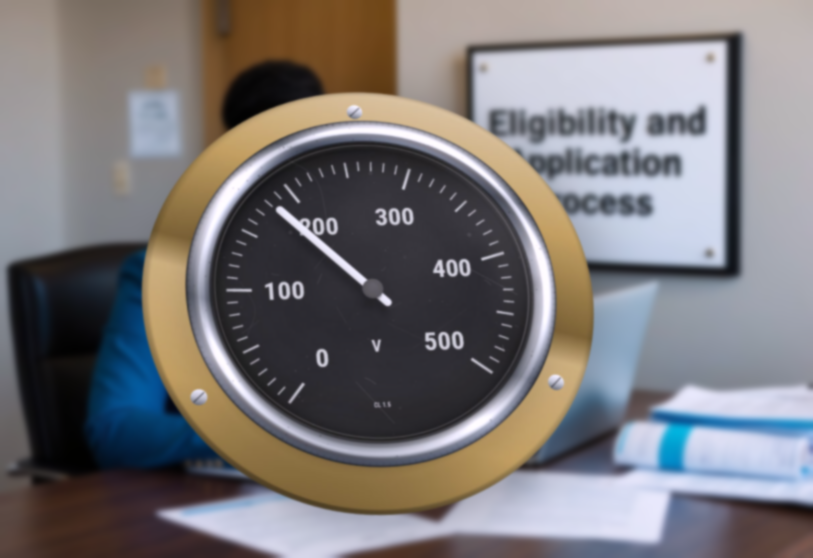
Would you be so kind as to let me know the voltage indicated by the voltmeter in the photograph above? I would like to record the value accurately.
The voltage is 180 V
